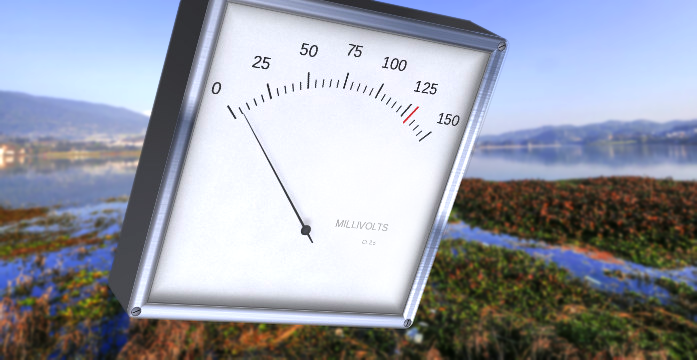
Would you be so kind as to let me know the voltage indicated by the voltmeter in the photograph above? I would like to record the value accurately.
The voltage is 5 mV
